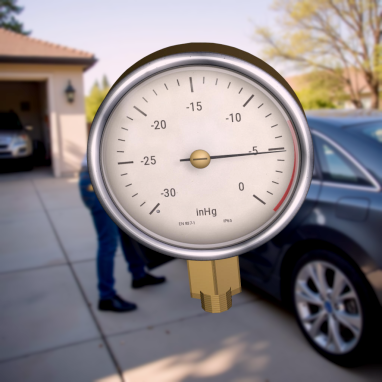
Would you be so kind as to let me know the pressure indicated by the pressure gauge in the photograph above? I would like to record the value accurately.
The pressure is -5 inHg
